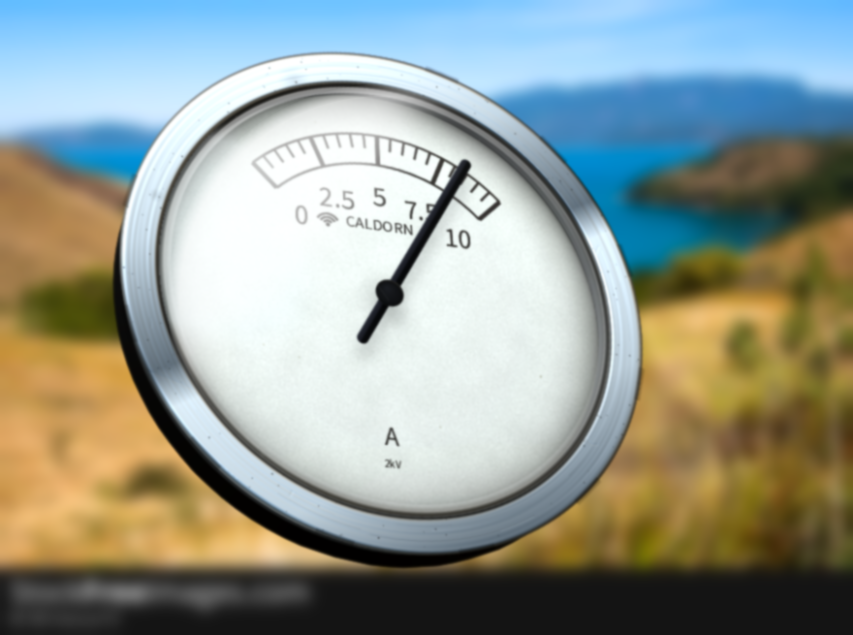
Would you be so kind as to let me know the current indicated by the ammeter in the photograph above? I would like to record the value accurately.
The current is 8.25 A
